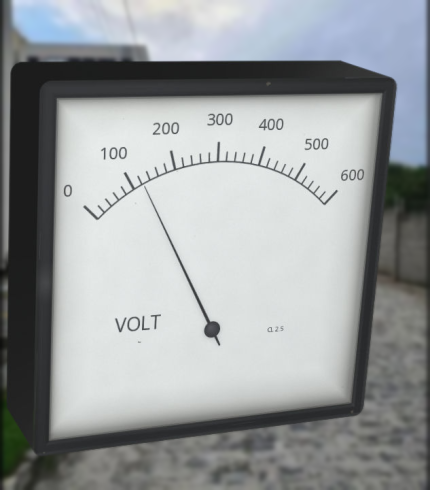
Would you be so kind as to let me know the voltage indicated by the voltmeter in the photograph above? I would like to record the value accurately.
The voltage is 120 V
